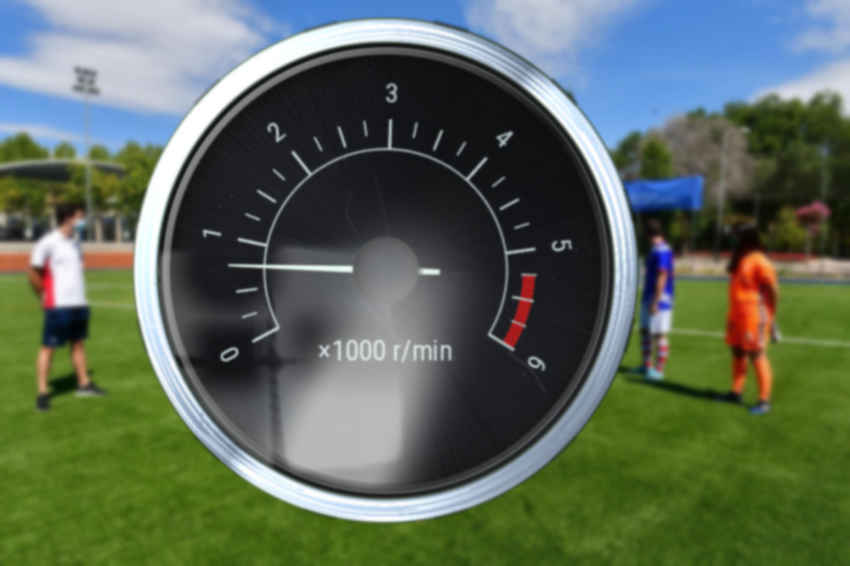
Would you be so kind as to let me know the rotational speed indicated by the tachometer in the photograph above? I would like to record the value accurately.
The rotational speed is 750 rpm
